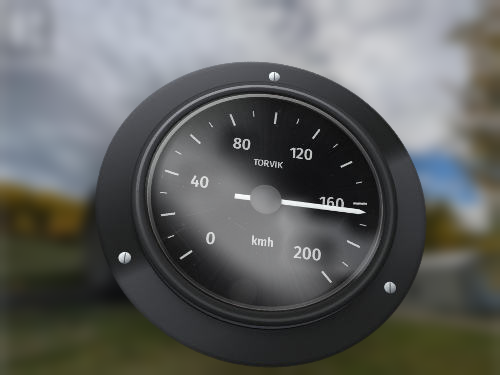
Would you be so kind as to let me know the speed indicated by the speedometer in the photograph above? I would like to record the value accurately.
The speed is 165 km/h
